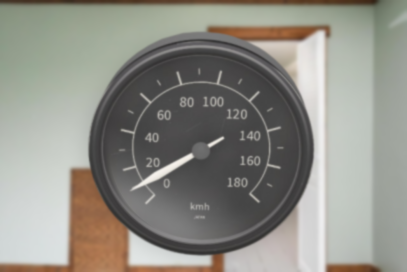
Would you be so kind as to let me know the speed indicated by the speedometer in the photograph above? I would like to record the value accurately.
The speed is 10 km/h
